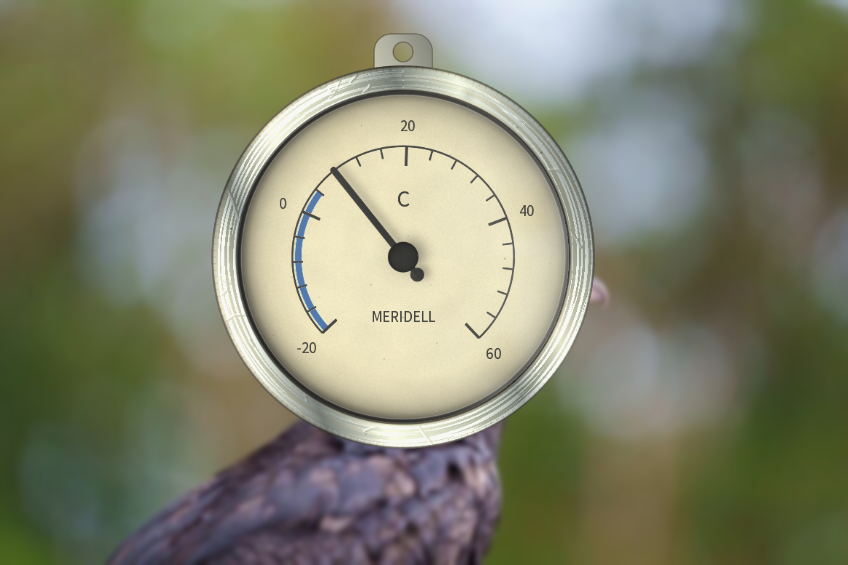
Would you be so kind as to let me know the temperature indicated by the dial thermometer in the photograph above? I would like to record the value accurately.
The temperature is 8 °C
